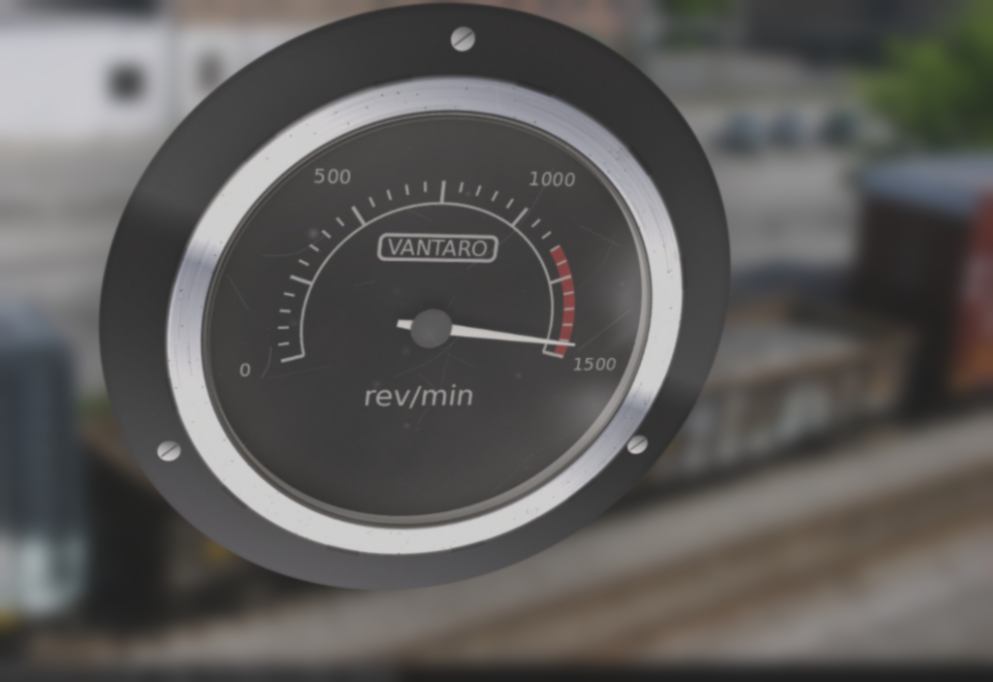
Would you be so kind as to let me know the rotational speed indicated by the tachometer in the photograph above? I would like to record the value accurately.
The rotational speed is 1450 rpm
